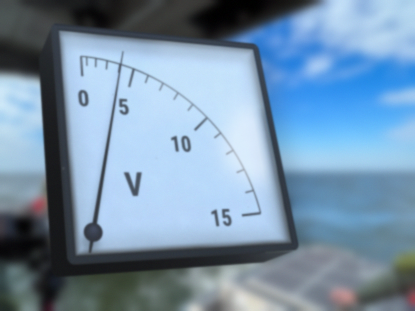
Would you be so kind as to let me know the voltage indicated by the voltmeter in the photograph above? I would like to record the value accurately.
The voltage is 4 V
